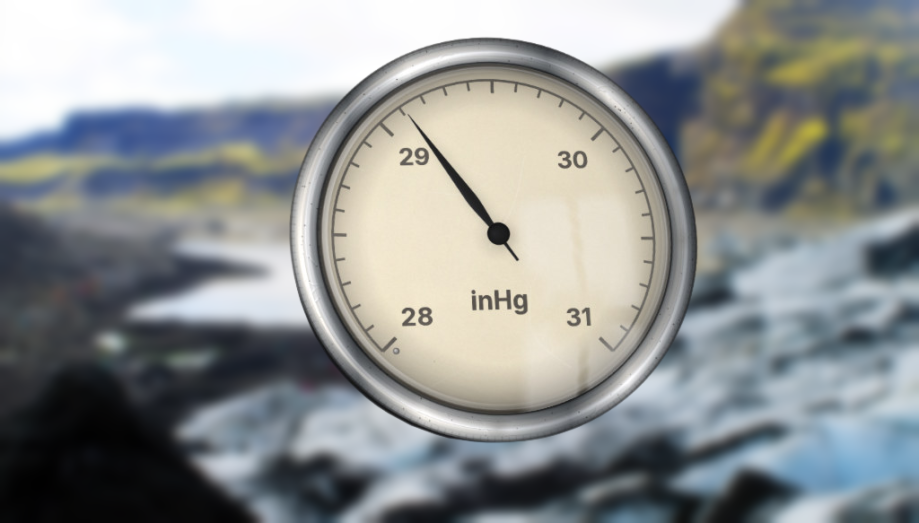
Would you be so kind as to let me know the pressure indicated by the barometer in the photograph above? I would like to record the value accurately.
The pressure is 29.1 inHg
